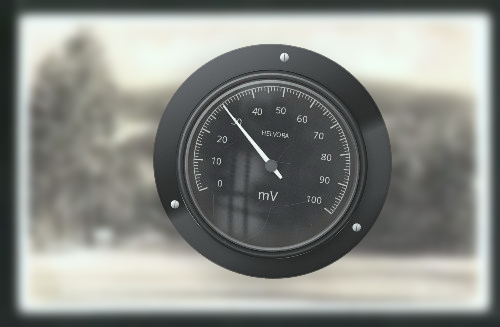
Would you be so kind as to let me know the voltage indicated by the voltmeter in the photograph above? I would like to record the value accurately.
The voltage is 30 mV
